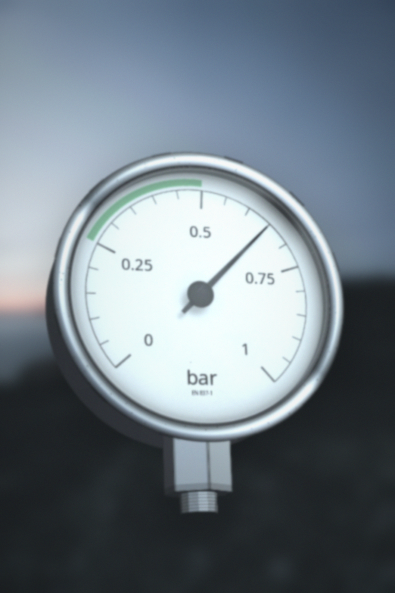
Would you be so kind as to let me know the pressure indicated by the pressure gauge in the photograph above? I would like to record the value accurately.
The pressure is 0.65 bar
